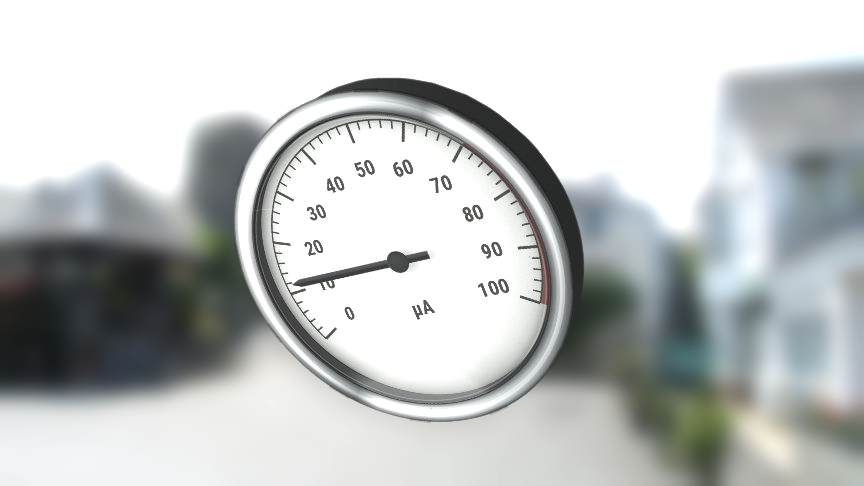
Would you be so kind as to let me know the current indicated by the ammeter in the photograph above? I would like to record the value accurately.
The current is 12 µA
